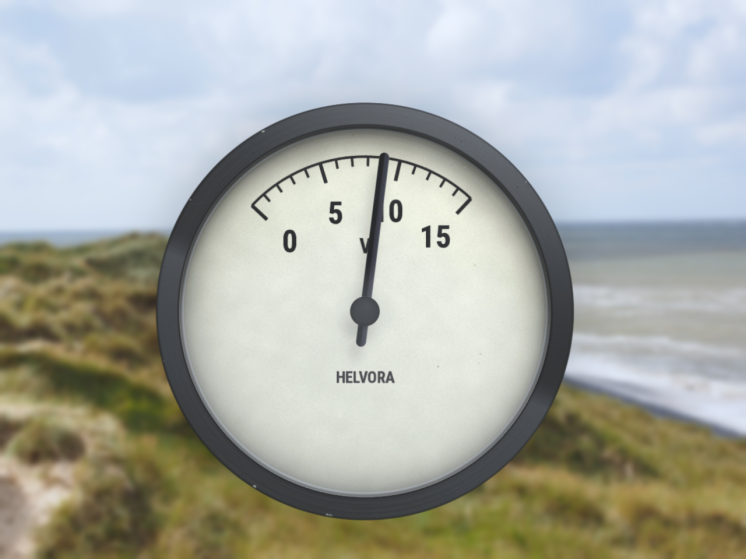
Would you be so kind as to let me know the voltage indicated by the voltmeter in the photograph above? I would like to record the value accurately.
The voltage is 9 V
